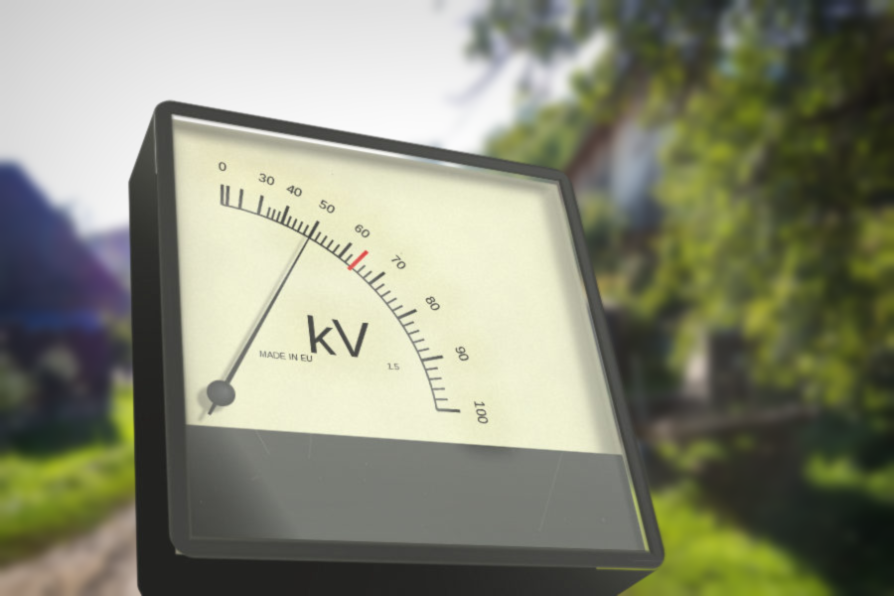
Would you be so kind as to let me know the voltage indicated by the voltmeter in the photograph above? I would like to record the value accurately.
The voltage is 50 kV
